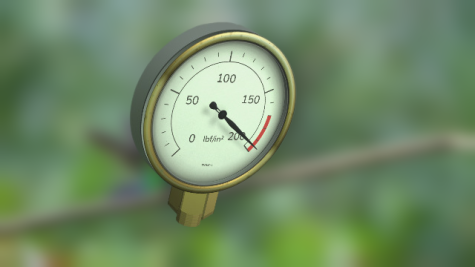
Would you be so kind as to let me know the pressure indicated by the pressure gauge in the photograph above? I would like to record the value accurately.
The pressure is 195 psi
